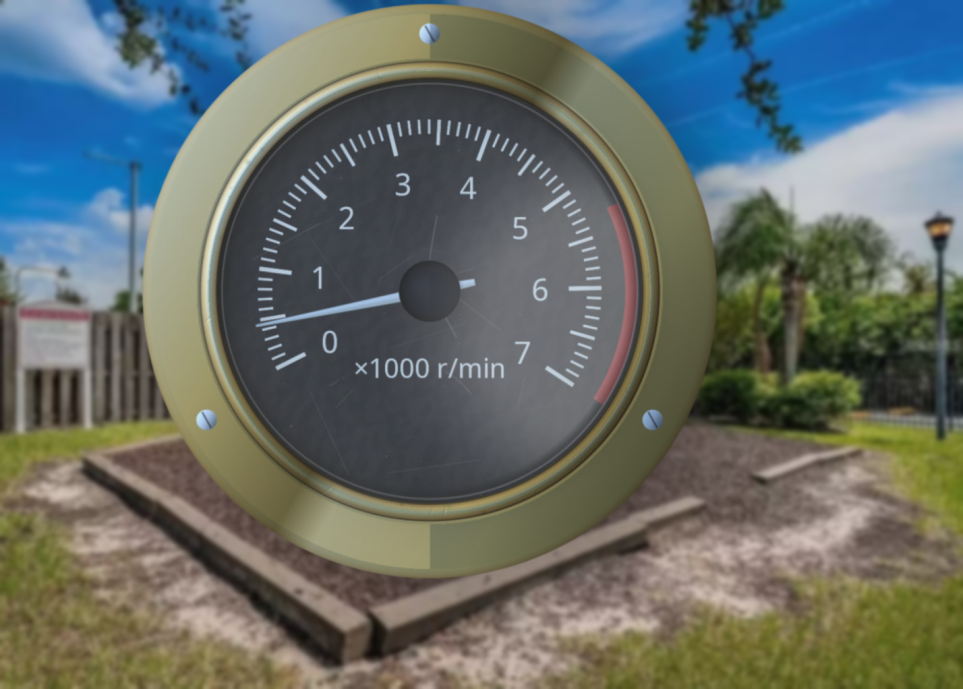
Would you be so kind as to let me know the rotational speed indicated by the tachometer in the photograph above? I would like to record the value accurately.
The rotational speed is 450 rpm
